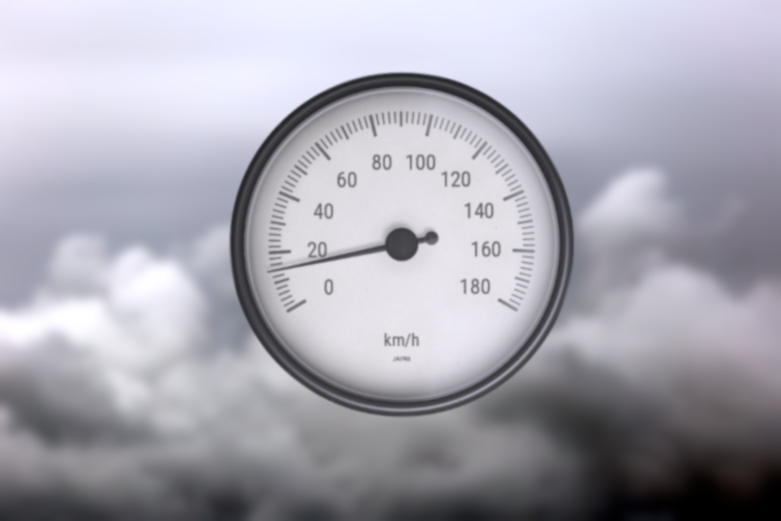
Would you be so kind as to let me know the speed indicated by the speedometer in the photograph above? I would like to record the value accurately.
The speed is 14 km/h
